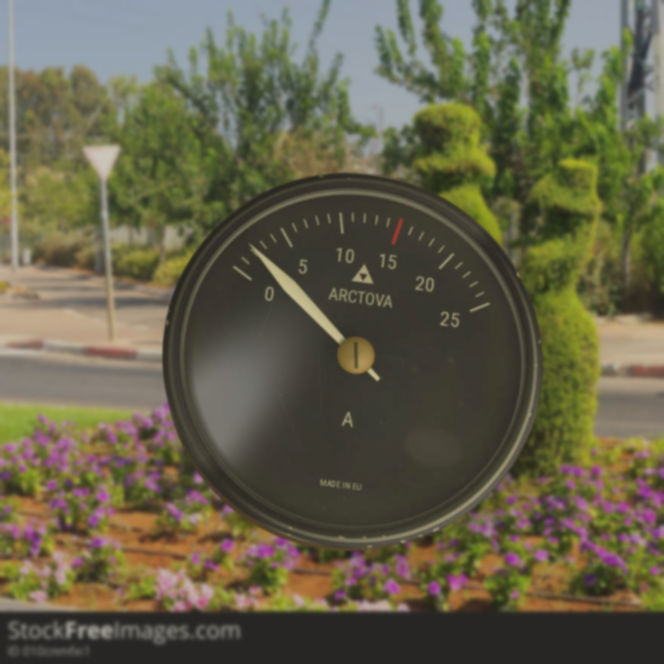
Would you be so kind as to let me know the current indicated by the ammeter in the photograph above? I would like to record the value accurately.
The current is 2 A
